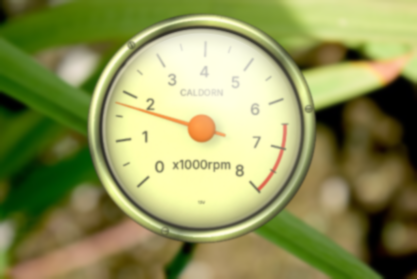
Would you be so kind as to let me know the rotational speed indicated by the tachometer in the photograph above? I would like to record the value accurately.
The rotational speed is 1750 rpm
